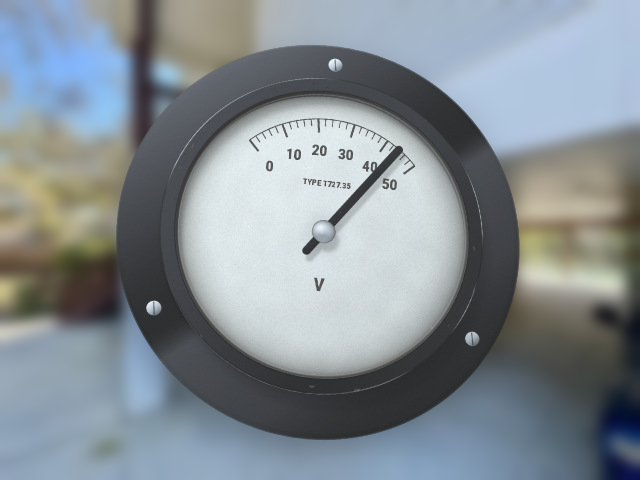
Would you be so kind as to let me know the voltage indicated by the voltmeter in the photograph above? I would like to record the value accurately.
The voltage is 44 V
